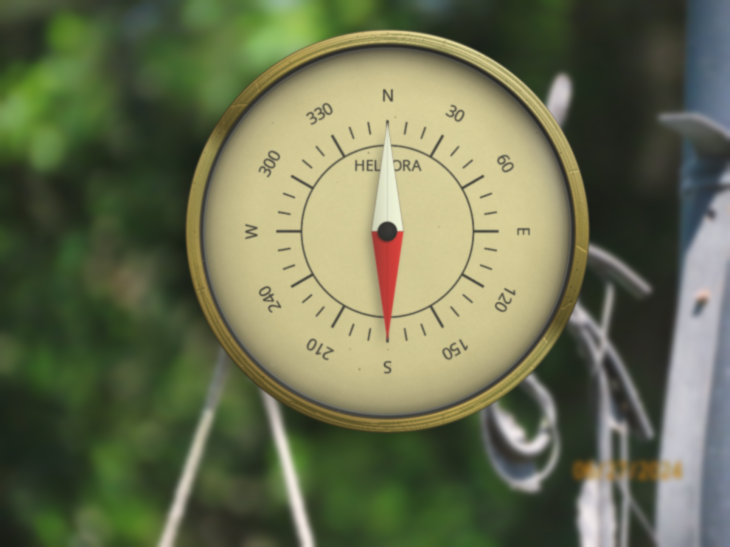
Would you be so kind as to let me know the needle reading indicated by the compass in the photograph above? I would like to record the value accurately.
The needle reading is 180 °
